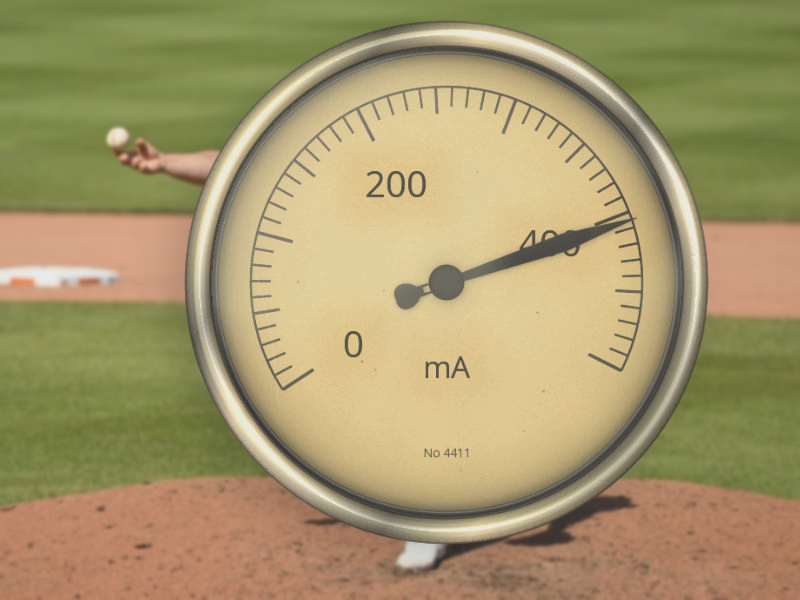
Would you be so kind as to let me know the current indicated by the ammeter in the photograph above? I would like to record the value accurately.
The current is 405 mA
